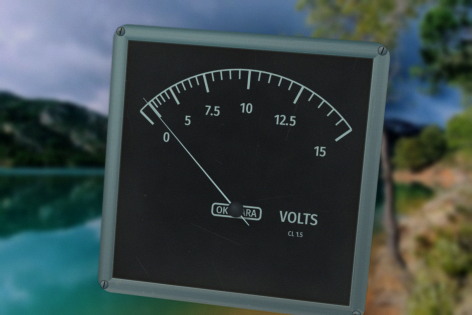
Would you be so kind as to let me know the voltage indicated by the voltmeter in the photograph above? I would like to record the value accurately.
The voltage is 2.5 V
